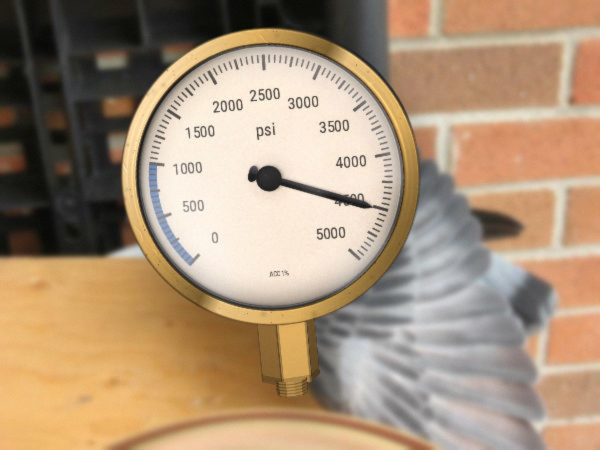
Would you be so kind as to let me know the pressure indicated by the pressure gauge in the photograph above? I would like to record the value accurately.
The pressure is 4500 psi
